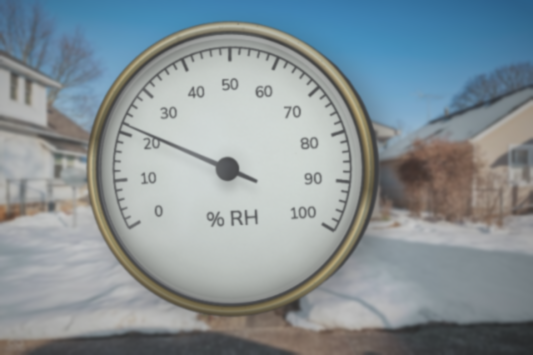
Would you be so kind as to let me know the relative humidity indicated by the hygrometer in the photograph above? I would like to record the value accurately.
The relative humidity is 22 %
